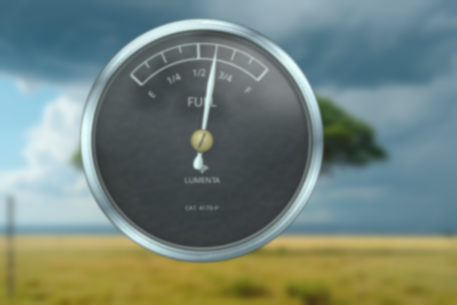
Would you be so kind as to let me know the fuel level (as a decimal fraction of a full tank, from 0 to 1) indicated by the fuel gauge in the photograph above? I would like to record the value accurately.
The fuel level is 0.625
